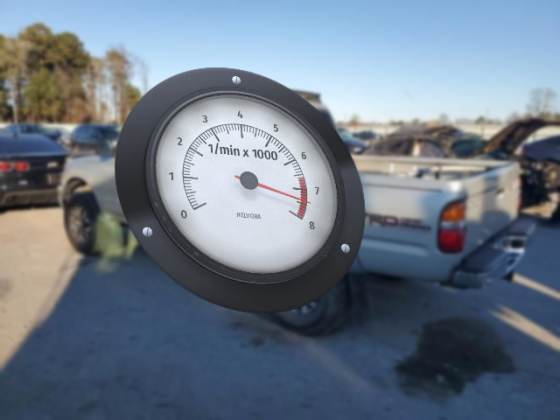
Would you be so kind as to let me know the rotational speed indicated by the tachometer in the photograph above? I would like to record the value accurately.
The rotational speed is 7500 rpm
